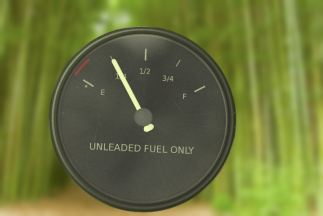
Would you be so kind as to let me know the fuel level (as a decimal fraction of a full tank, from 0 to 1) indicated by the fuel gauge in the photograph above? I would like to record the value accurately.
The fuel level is 0.25
